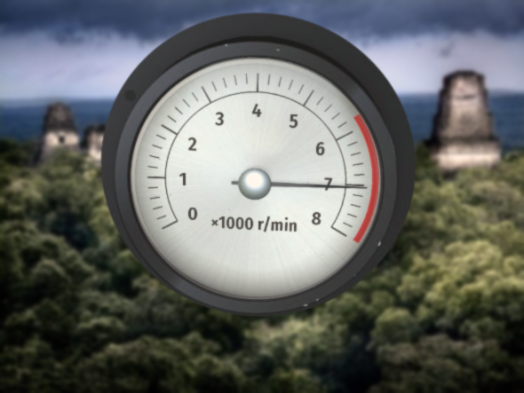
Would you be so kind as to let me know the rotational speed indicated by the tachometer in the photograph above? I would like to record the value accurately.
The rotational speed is 7000 rpm
